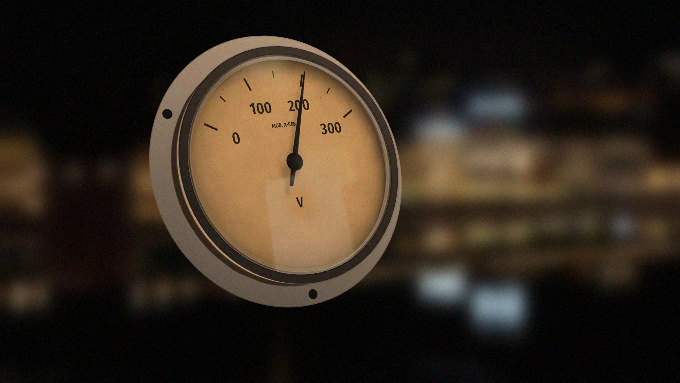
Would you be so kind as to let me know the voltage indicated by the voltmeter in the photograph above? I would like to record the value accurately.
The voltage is 200 V
